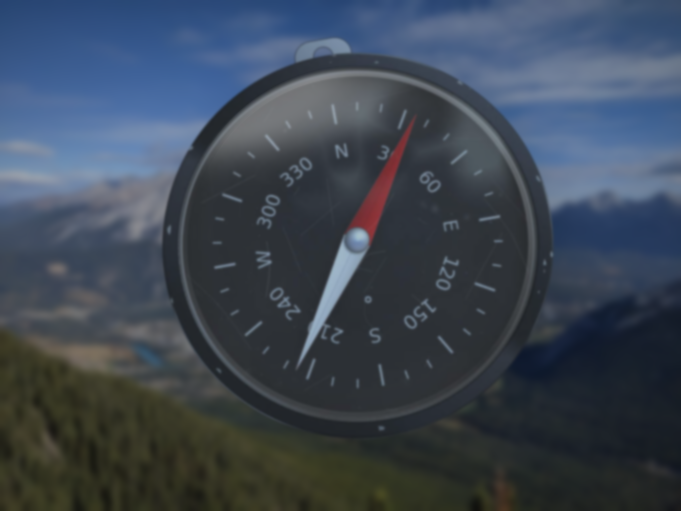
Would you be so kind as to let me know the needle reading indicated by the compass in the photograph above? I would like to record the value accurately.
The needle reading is 35 °
